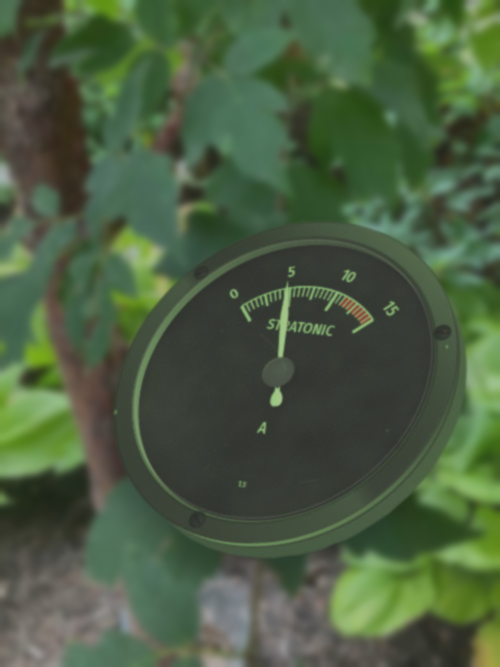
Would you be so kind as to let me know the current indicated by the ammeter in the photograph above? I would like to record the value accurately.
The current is 5 A
